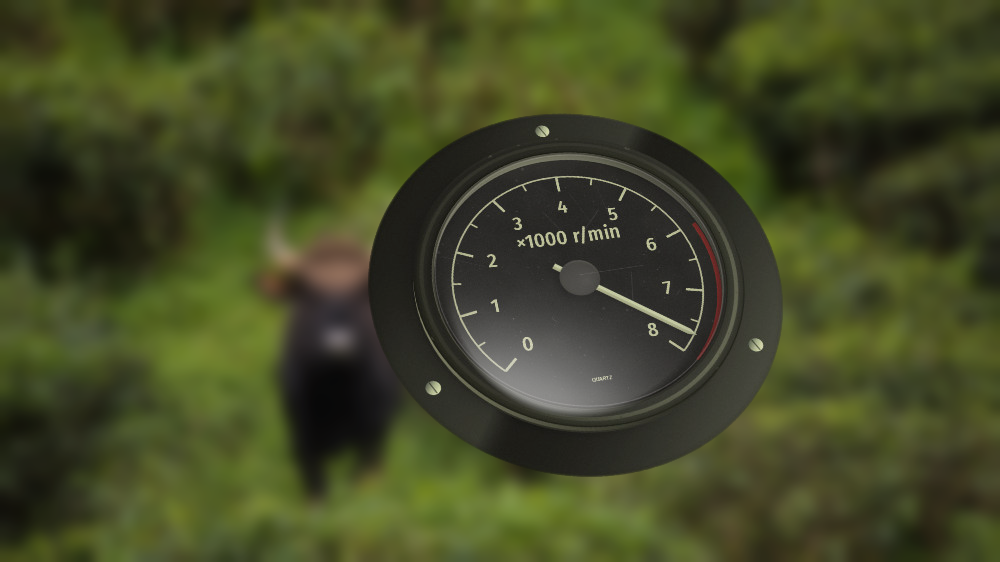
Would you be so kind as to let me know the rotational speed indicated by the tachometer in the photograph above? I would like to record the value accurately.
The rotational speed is 7750 rpm
